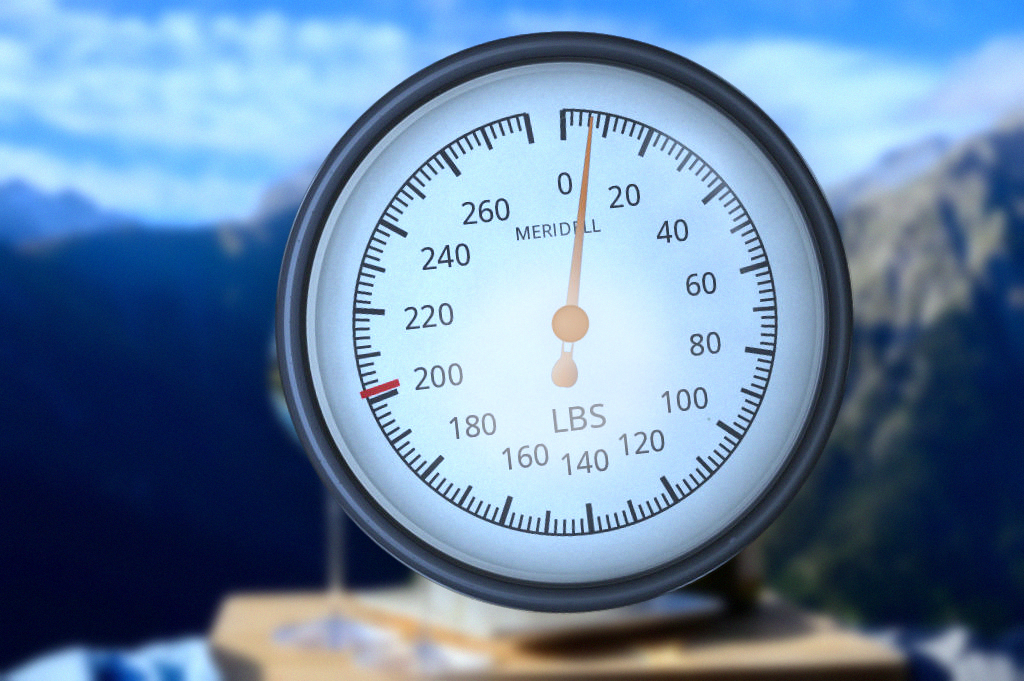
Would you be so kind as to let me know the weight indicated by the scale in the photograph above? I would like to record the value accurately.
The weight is 6 lb
